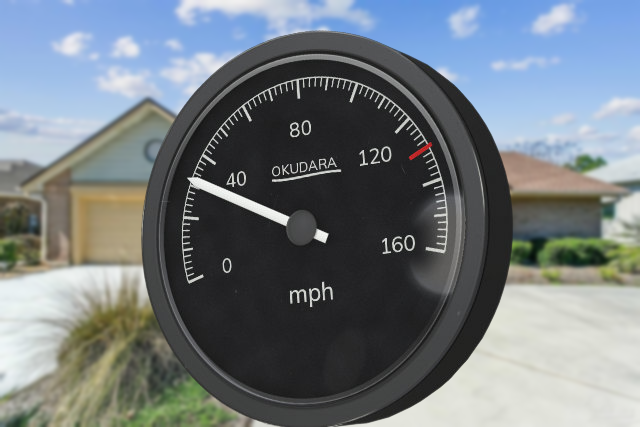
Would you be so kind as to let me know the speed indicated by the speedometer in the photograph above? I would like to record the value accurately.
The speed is 32 mph
